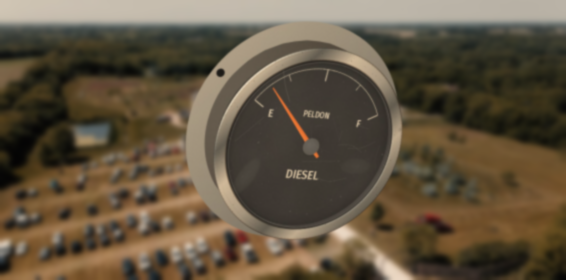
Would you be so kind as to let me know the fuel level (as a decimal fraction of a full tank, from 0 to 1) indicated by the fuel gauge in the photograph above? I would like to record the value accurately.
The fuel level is 0.125
